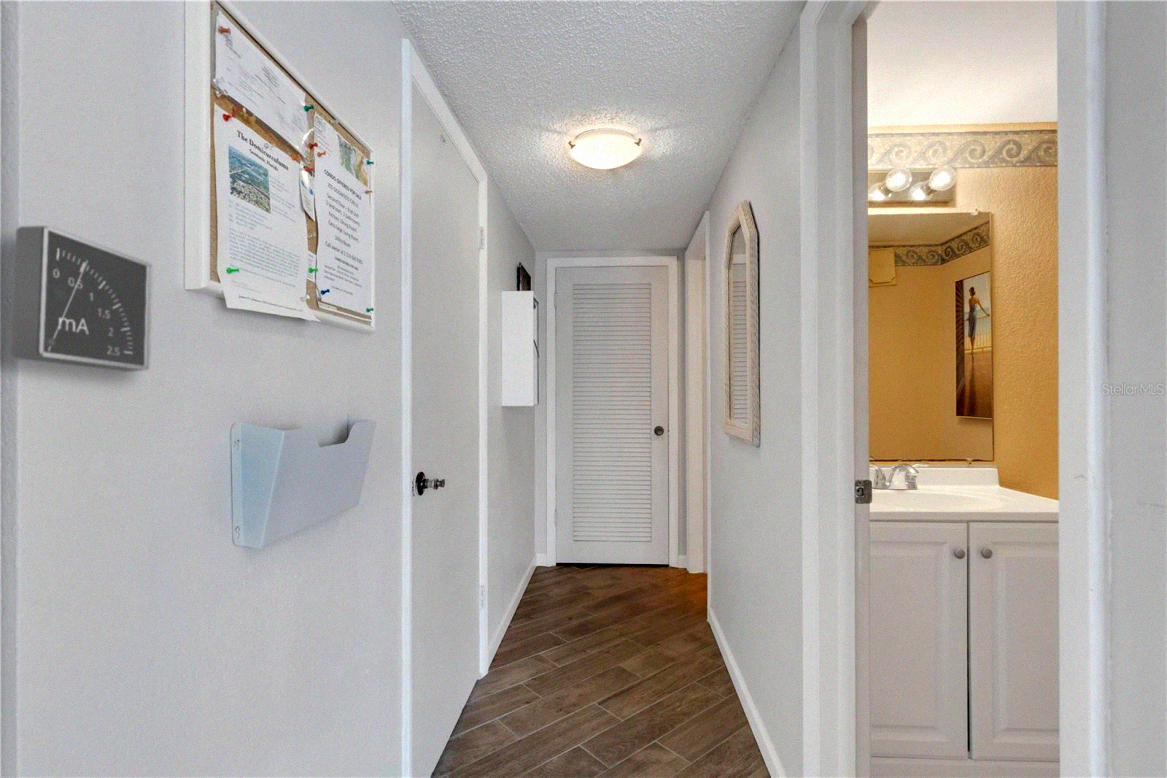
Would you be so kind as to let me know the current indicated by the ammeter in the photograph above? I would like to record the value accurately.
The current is 0.5 mA
